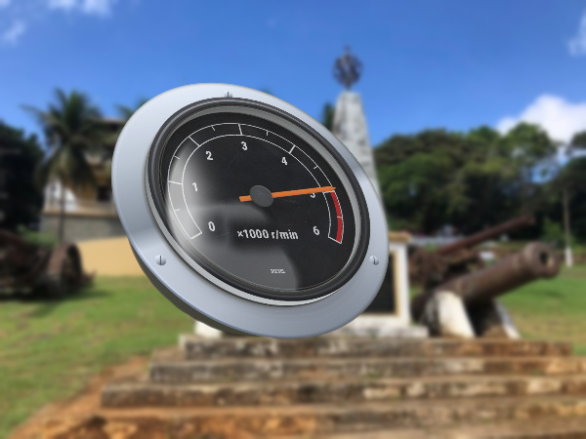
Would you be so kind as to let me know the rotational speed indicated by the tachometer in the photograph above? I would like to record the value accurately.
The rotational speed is 5000 rpm
